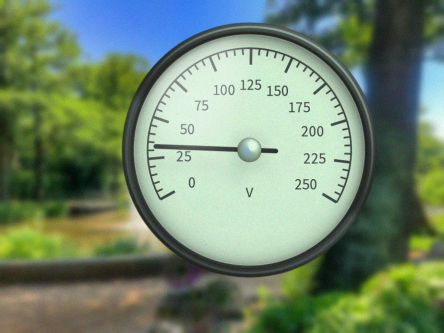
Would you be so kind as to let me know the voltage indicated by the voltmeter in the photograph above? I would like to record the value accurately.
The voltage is 32.5 V
